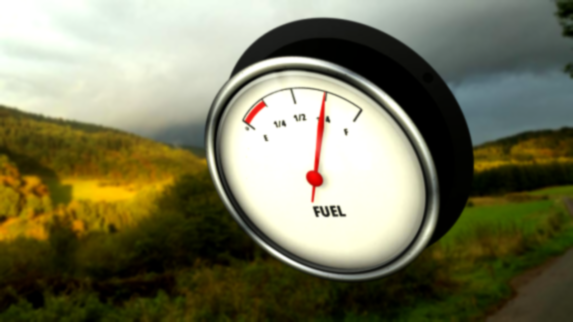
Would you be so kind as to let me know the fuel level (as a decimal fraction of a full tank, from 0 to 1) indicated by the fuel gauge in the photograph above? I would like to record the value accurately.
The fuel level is 0.75
